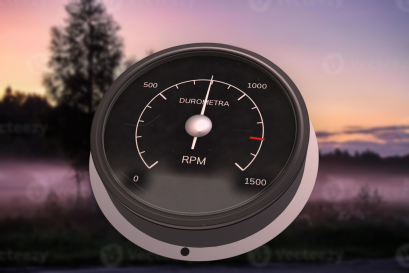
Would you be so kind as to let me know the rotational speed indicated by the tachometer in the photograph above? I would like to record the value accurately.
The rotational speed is 800 rpm
